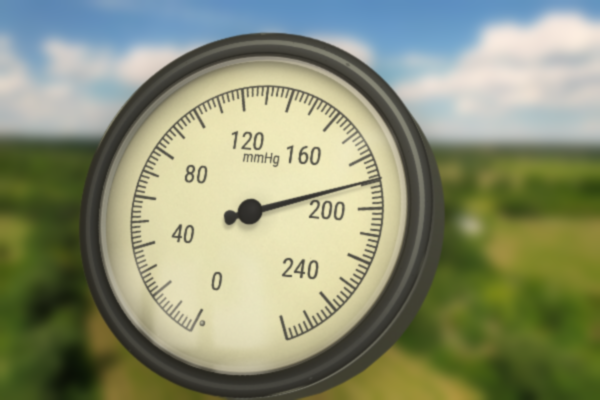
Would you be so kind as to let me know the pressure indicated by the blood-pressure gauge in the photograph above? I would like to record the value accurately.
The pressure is 190 mmHg
